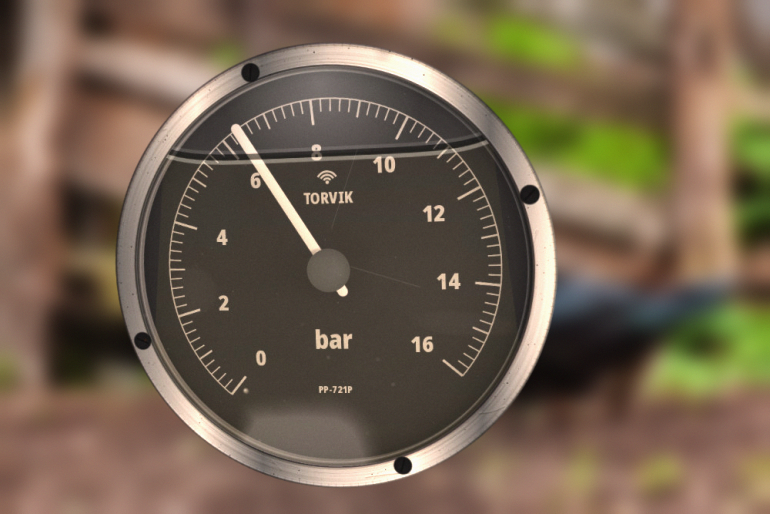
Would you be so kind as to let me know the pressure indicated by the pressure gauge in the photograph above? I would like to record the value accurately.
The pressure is 6.4 bar
